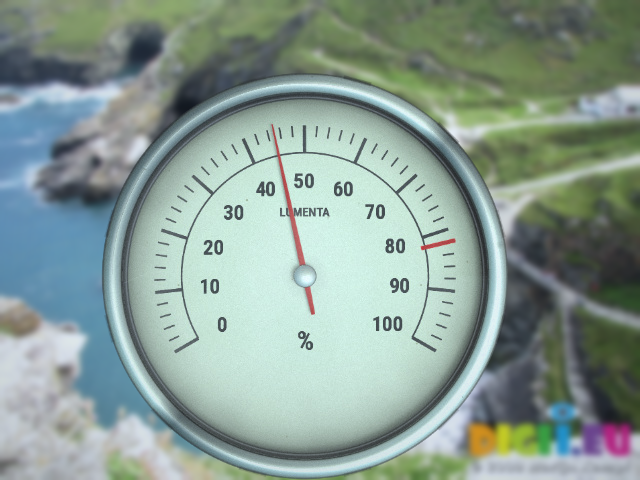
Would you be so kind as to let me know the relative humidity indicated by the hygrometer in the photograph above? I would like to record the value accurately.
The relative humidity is 45 %
